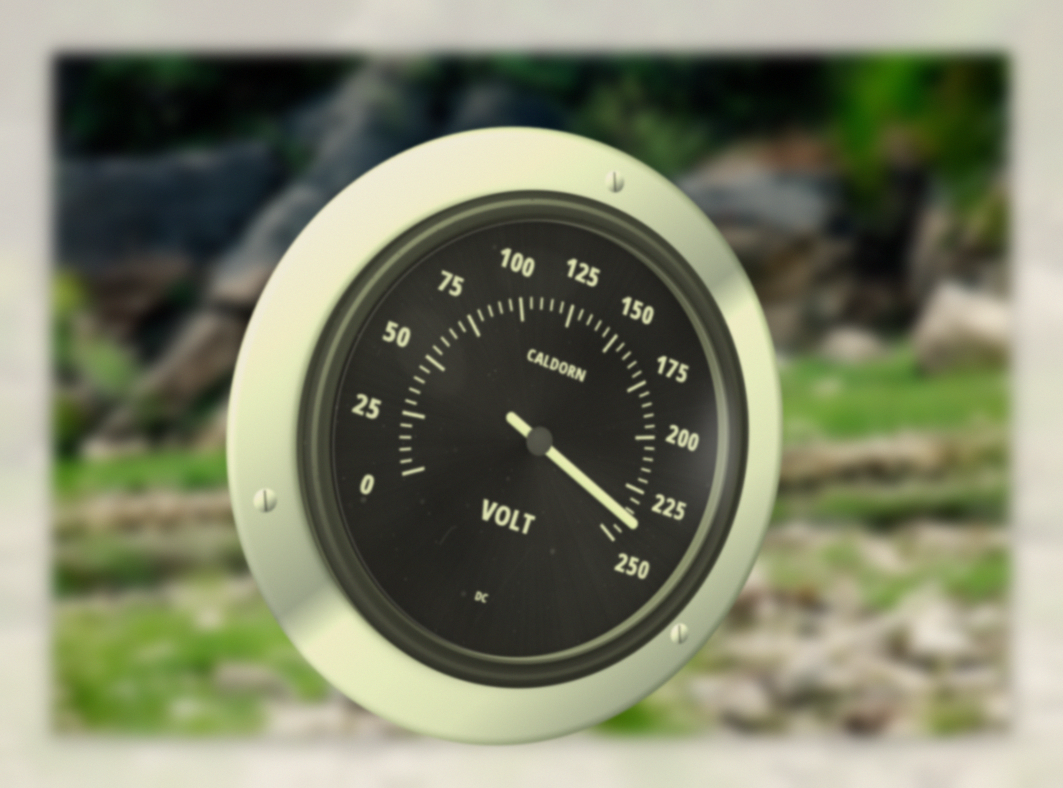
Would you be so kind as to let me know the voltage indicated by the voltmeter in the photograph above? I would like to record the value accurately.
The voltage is 240 V
